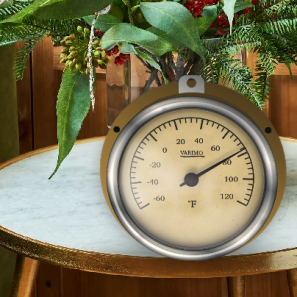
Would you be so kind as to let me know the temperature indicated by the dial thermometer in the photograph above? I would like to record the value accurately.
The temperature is 76 °F
